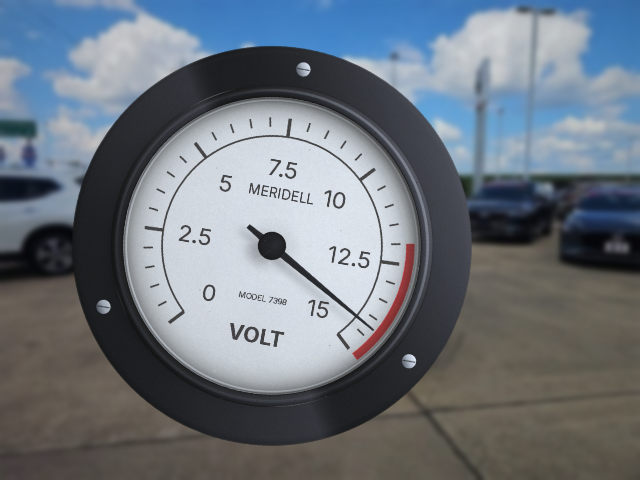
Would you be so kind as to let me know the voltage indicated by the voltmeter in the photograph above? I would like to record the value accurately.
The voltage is 14.25 V
